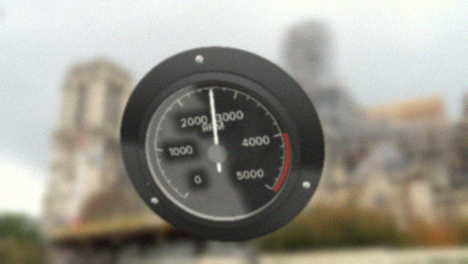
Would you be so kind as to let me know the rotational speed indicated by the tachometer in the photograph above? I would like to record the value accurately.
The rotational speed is 2600 rpm
